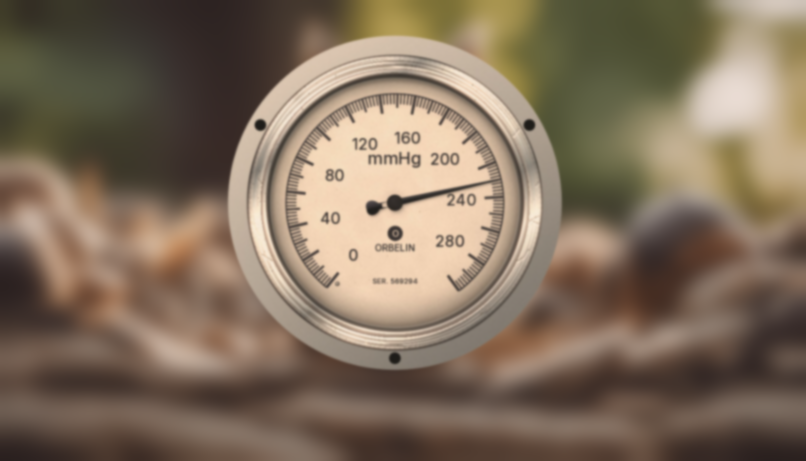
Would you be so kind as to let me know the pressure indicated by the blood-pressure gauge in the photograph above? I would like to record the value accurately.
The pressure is 230 mmHg
